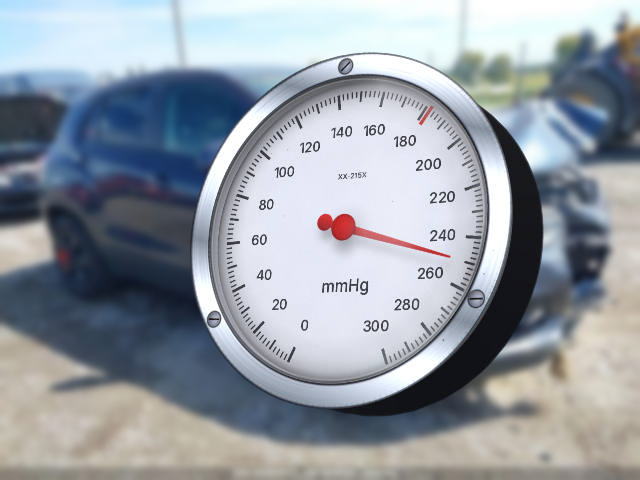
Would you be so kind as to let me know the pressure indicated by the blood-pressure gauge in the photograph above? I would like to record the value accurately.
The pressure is 250 mmHg
